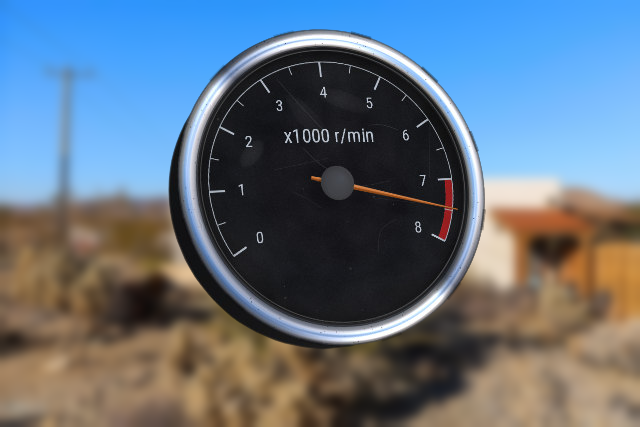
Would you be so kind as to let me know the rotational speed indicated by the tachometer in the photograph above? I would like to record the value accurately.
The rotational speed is 7500 rpm
